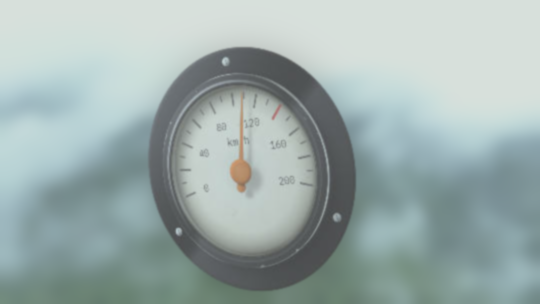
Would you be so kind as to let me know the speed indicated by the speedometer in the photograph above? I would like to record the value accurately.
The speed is 110 km/h
